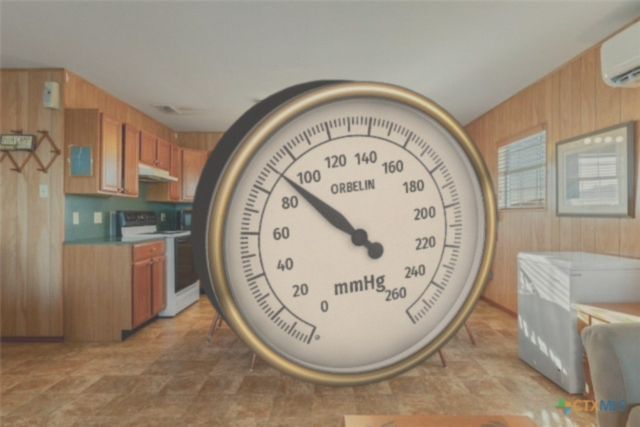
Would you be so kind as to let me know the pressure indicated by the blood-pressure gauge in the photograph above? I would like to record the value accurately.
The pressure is 90 mmHg
